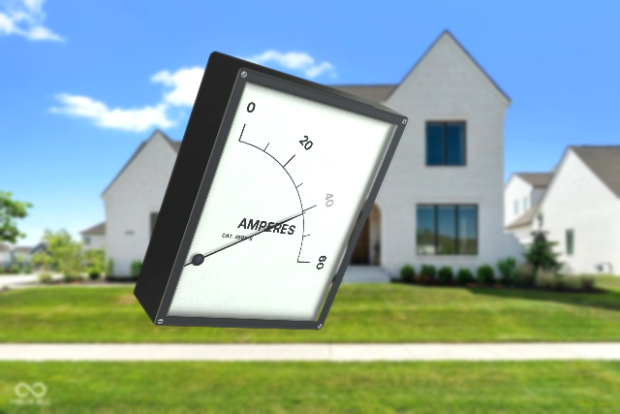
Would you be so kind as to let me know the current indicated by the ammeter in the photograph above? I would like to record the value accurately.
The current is 40 A
